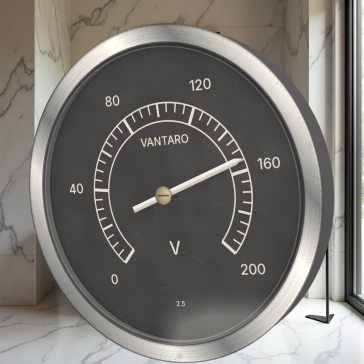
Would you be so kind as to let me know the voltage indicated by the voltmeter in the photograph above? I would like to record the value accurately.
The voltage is 155 V
